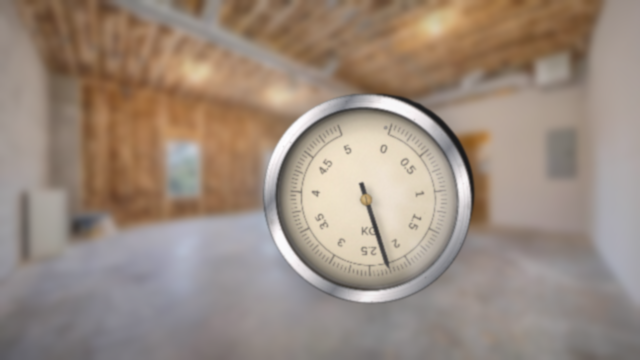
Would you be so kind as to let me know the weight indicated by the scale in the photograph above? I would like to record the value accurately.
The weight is 2.25 kg
